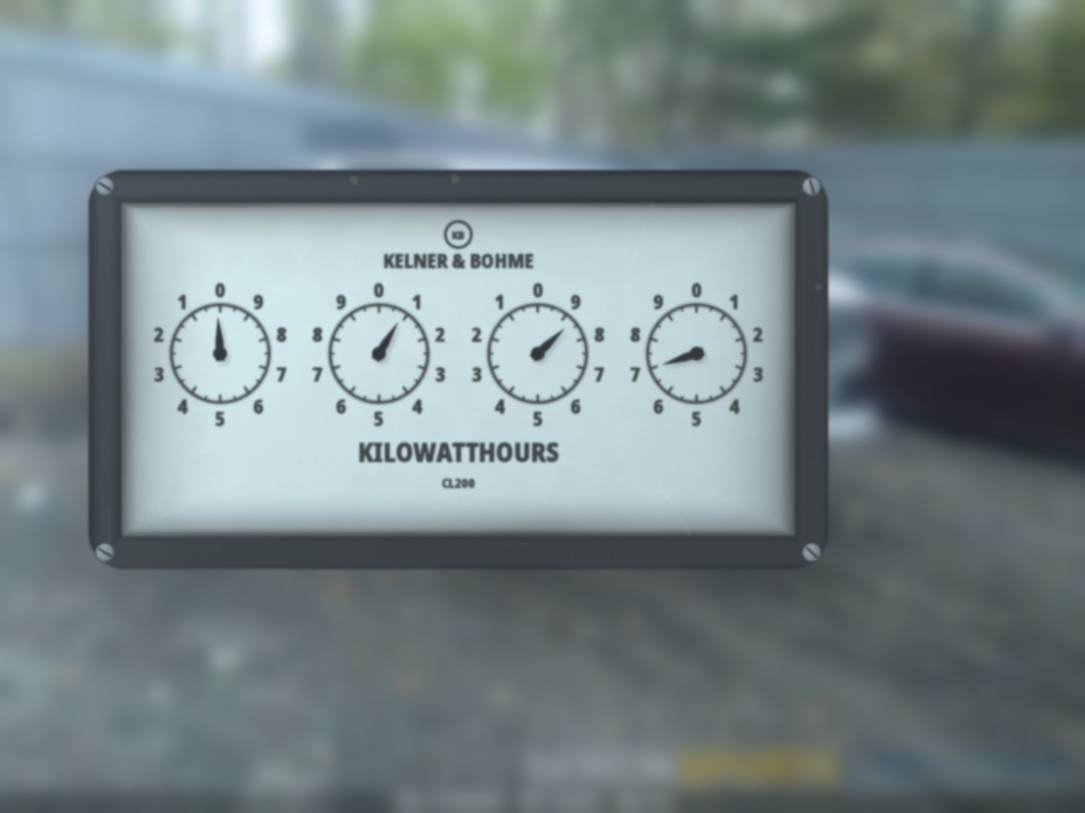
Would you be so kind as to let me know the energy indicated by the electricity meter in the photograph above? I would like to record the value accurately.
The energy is 87 kWh
